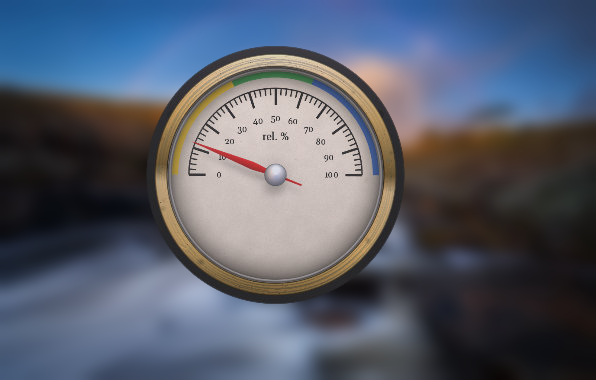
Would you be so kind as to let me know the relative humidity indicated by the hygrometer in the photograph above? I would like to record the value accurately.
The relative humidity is 12 %
